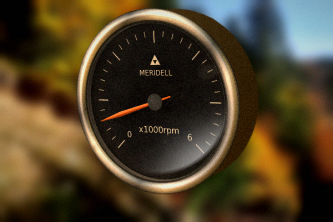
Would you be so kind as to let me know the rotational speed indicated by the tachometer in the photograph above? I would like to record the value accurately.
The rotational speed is 600 rpm
